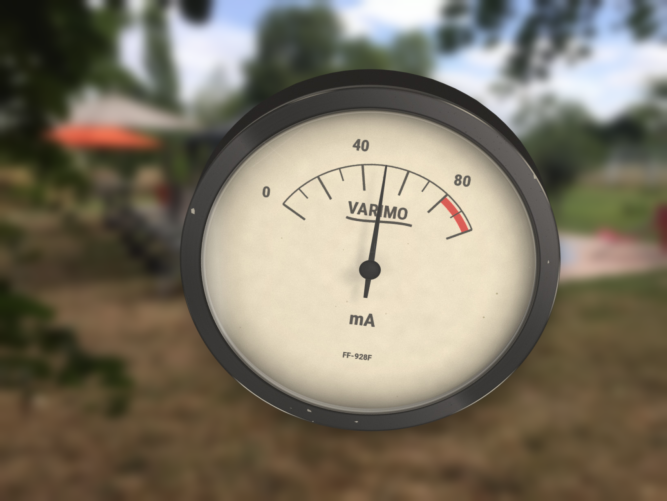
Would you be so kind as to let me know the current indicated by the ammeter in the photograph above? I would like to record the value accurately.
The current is 50 mA
